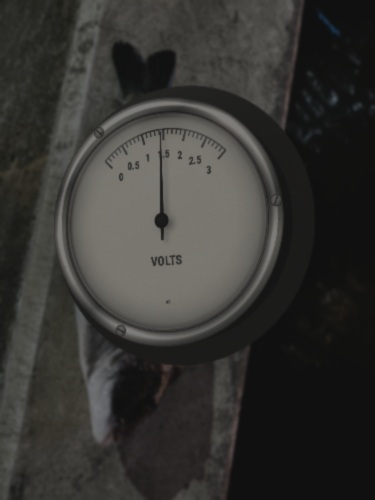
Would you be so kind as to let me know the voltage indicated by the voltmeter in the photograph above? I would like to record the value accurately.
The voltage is 1.5 V
